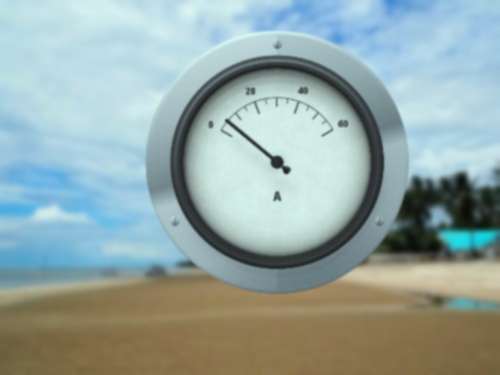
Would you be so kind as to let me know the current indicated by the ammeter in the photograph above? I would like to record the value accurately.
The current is 5 A
